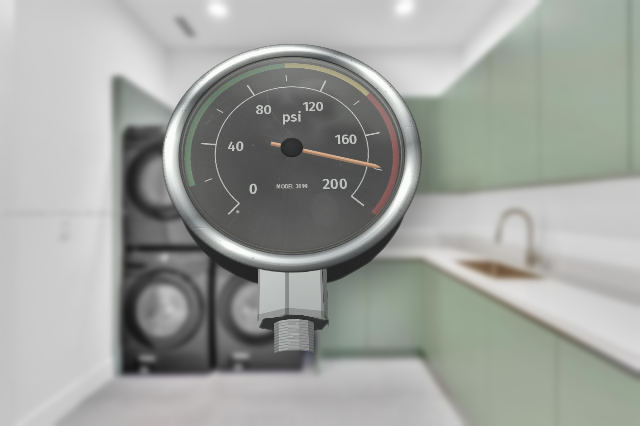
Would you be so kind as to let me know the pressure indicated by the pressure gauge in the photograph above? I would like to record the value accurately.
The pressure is 180 psi
